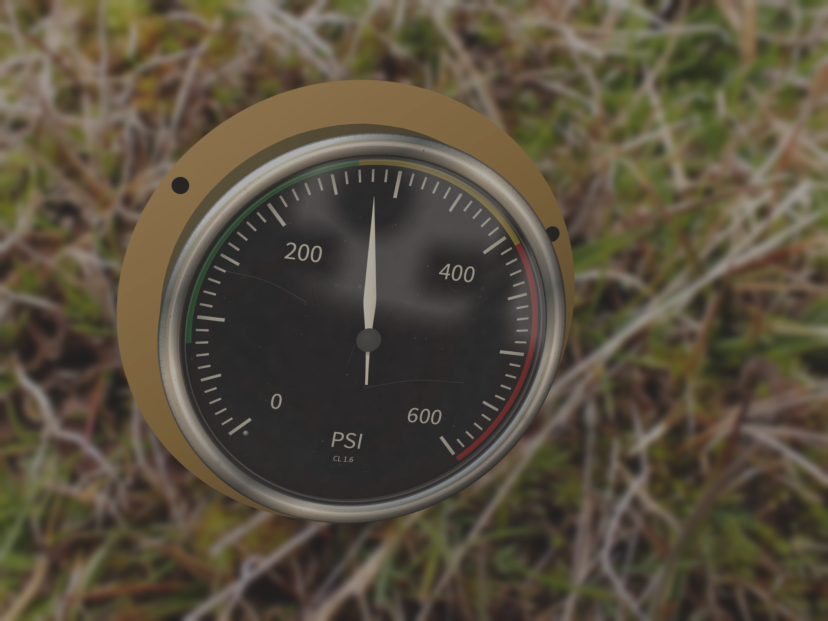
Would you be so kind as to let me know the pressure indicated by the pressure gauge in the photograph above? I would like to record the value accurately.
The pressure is 280 psi
